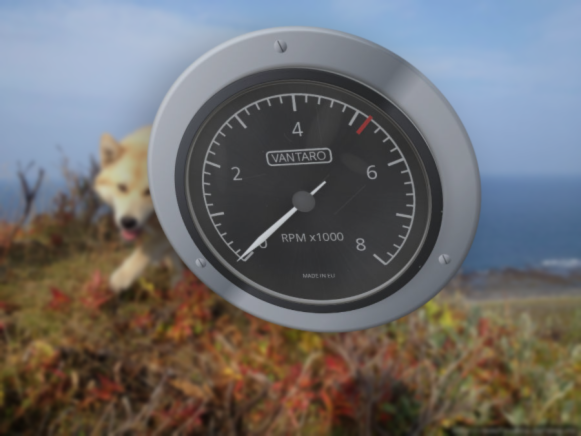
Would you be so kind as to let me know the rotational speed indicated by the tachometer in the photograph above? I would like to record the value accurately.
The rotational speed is 100 rpm
